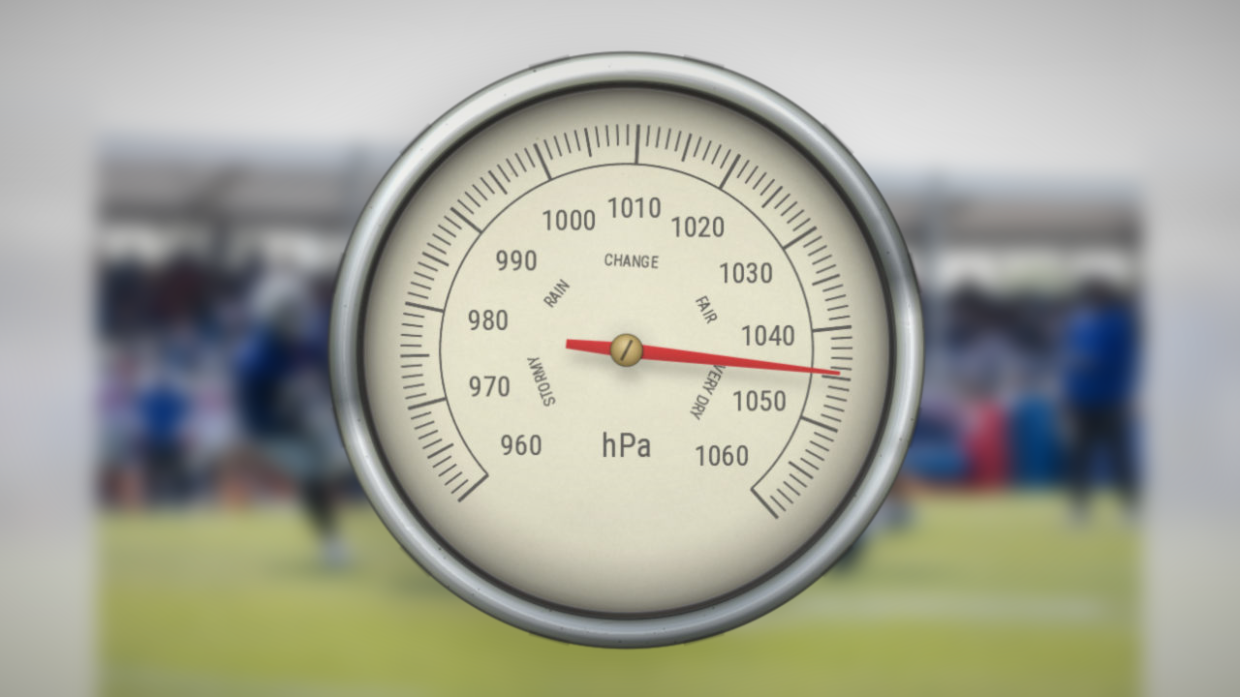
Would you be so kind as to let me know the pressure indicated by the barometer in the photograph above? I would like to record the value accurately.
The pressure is 1044.5 hPa
